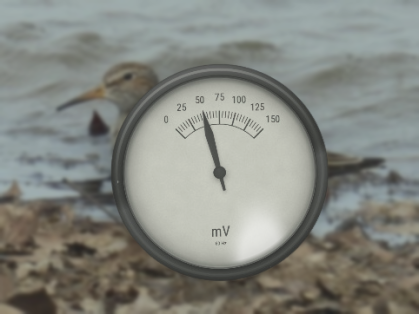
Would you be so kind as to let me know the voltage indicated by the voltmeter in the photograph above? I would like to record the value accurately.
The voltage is 50 mV
